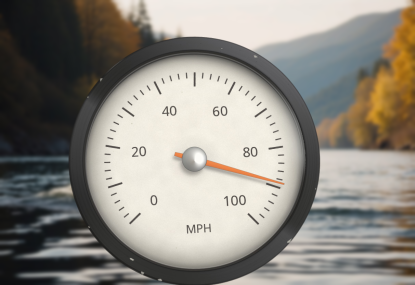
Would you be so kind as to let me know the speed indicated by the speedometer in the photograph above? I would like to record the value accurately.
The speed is 89 mph
